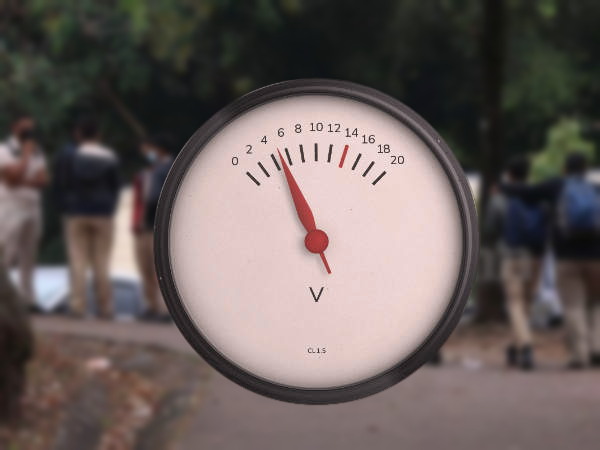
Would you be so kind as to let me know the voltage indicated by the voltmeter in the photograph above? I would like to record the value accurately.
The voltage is 5 V
